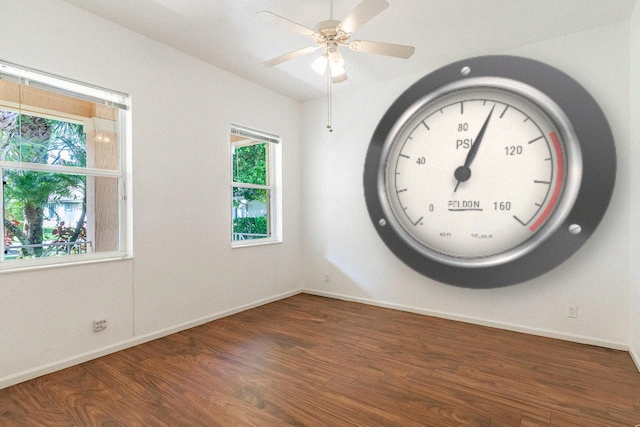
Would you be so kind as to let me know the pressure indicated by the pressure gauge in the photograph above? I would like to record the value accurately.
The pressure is 95 psi
